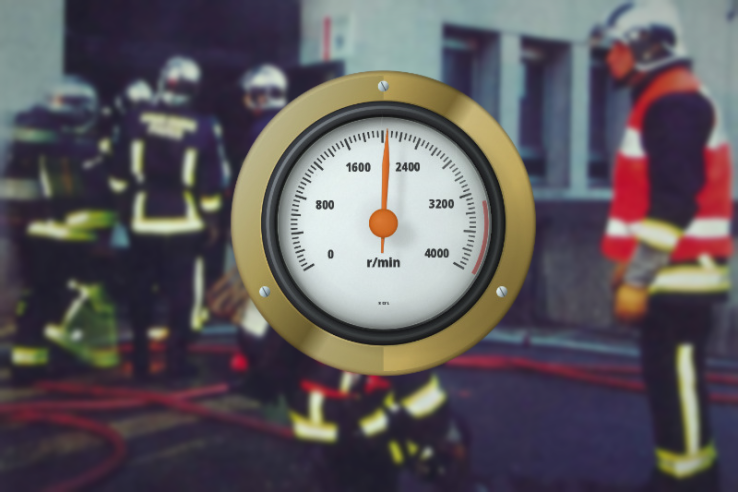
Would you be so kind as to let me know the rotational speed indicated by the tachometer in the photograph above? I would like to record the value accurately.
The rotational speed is 2050 rpm
